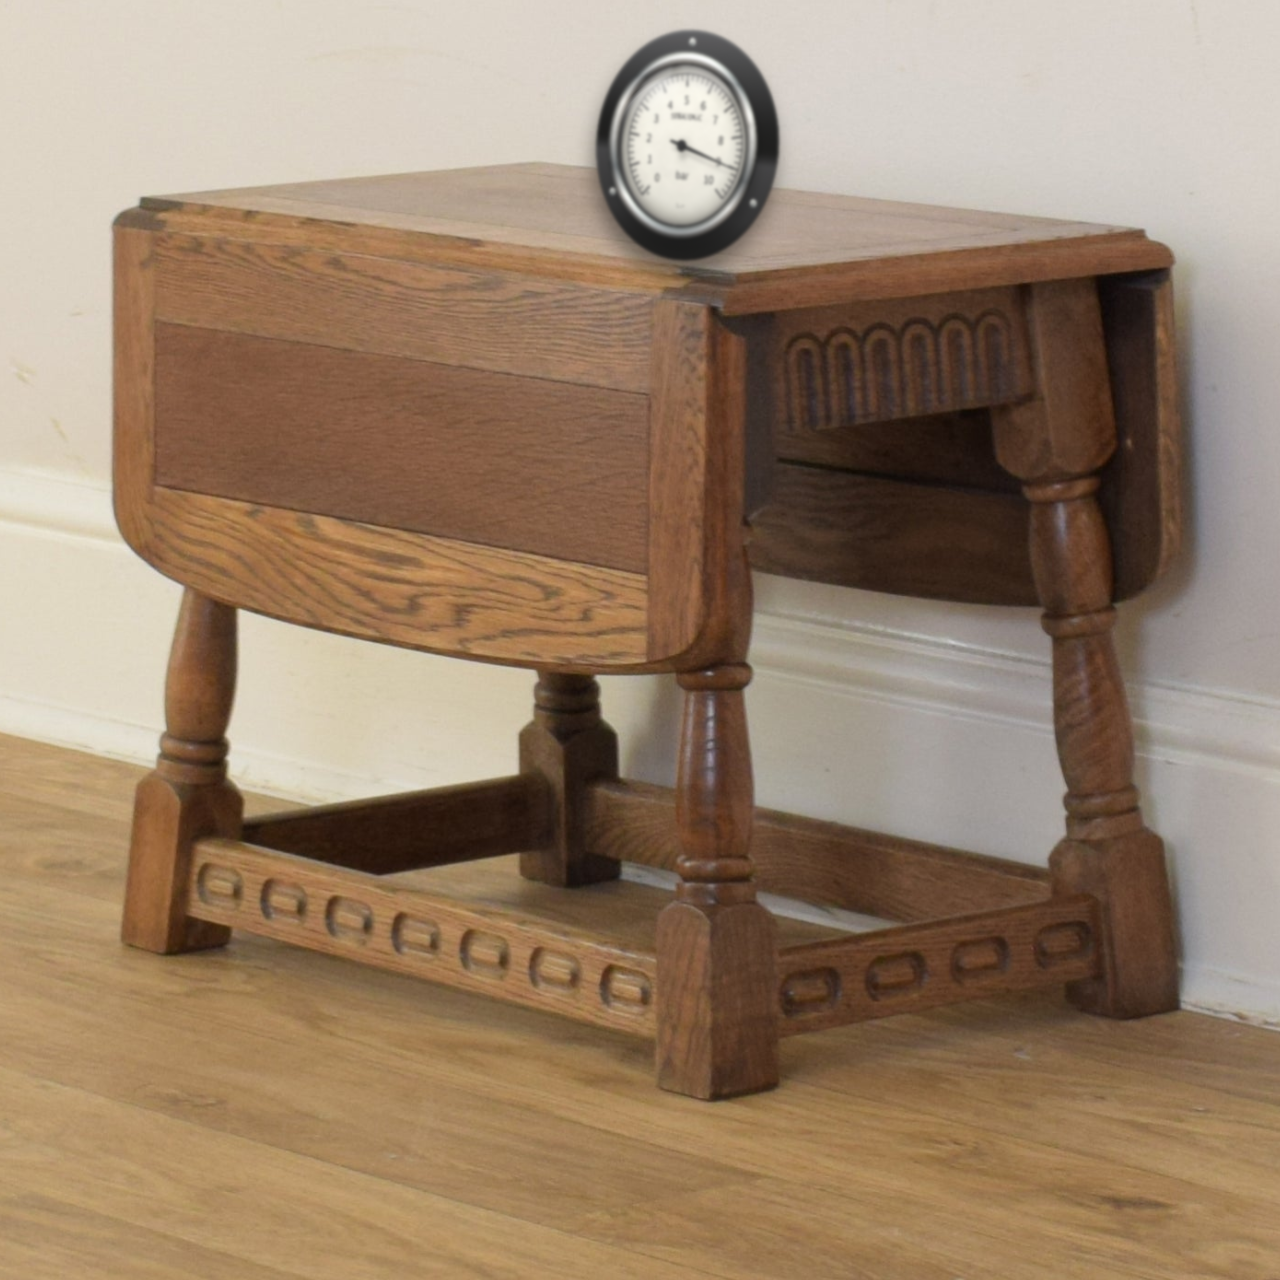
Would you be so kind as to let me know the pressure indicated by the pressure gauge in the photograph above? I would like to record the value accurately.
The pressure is 9 bar
